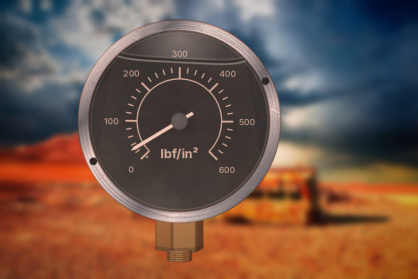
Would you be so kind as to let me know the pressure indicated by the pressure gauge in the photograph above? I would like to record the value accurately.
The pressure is 30 psi
